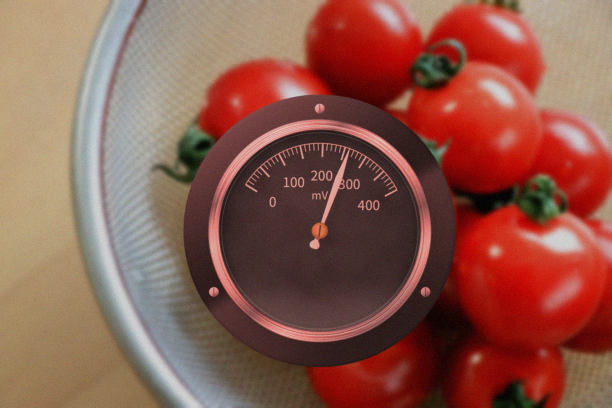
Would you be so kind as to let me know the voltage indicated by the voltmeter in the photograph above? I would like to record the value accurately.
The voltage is 260 mV
